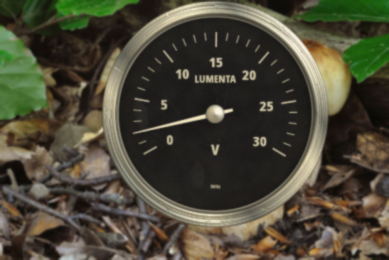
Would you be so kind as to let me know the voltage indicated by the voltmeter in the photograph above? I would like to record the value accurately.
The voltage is 2 V
